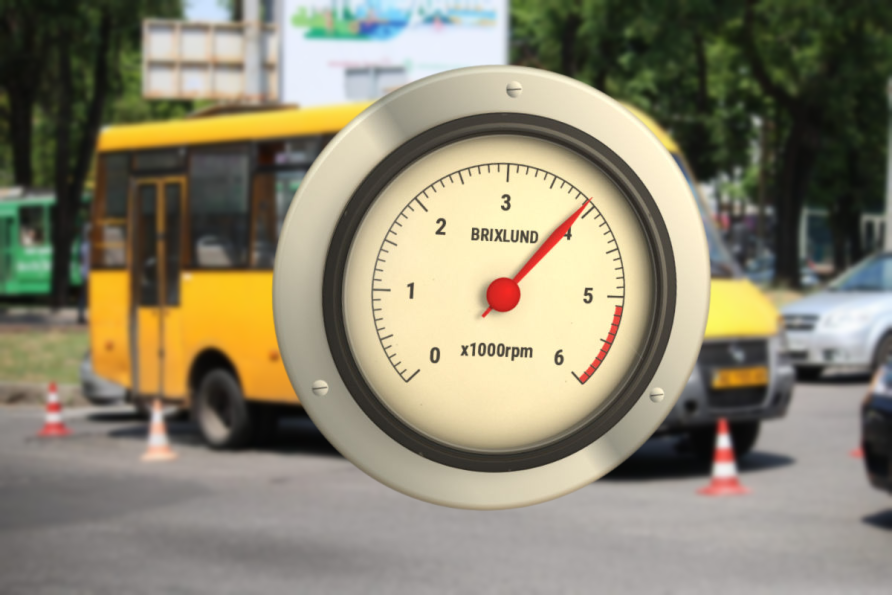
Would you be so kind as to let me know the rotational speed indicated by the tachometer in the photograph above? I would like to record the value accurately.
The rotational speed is 3900 rpm
